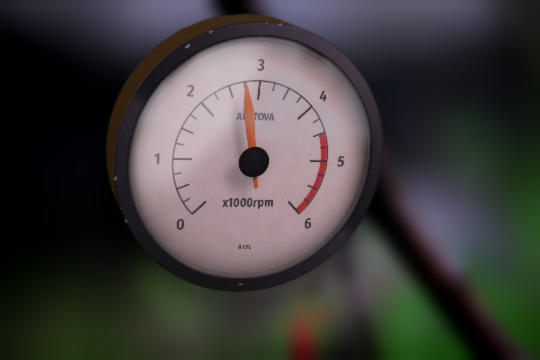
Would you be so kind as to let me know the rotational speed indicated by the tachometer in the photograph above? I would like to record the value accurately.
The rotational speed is 2750 rpm
